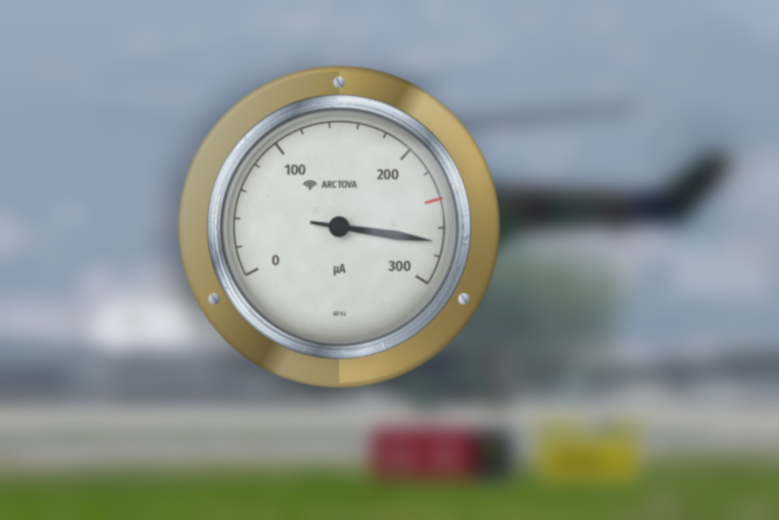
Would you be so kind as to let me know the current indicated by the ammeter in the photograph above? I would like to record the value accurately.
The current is 270 µA
